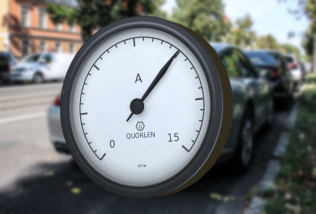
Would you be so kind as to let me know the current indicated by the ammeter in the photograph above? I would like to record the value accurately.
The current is 10 A
